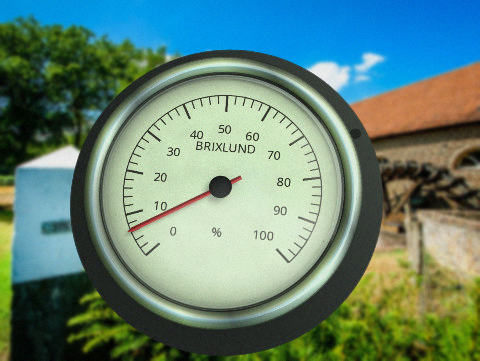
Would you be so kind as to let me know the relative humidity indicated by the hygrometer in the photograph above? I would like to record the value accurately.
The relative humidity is 6 %
